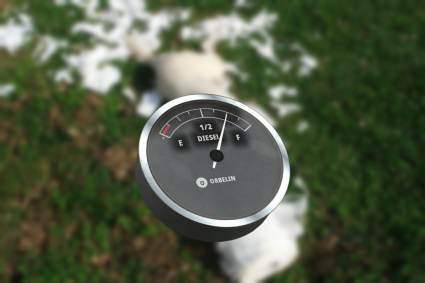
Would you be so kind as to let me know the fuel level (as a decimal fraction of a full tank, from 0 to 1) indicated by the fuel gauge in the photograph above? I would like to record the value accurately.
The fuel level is 0.75
